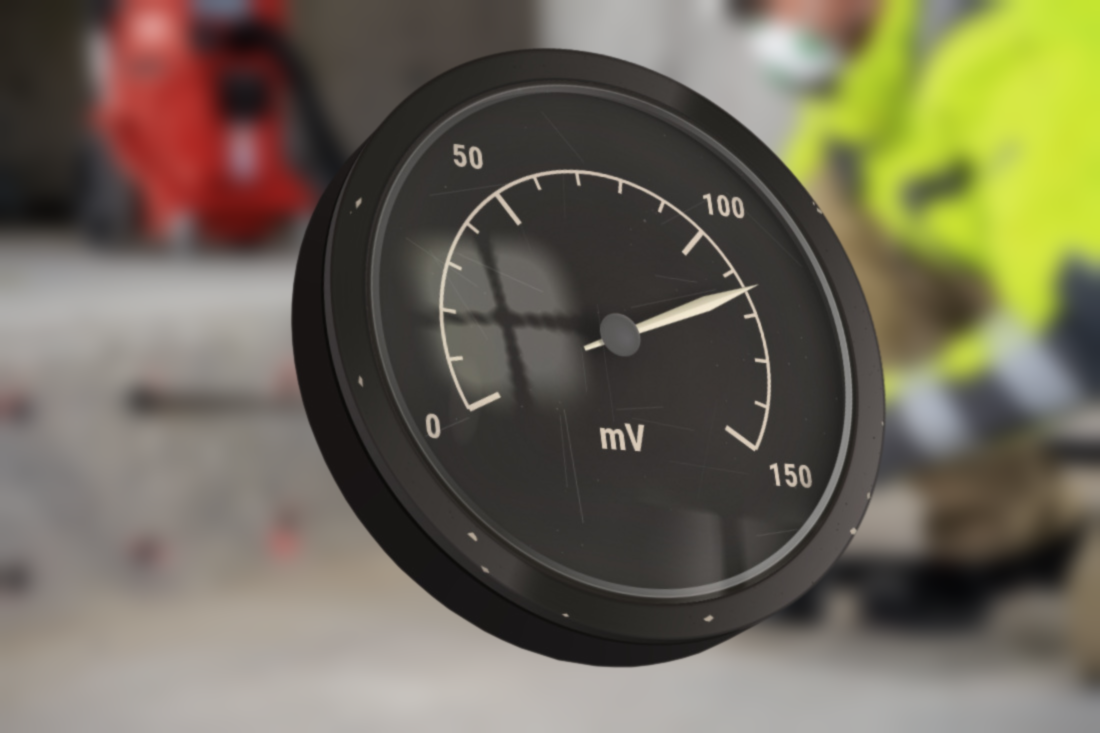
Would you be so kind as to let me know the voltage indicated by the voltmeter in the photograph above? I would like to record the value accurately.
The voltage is 115 mV
